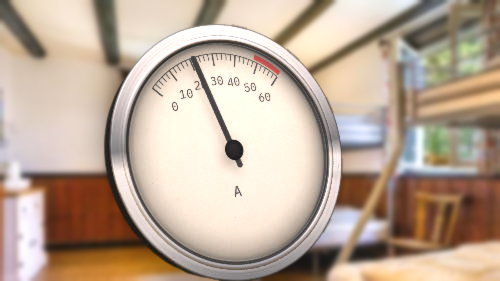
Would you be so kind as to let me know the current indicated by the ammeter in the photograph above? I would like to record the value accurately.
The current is 20 A
